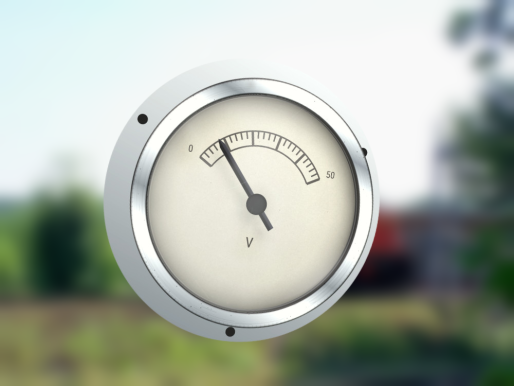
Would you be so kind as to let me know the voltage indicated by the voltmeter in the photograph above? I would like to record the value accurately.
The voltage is 8 V
